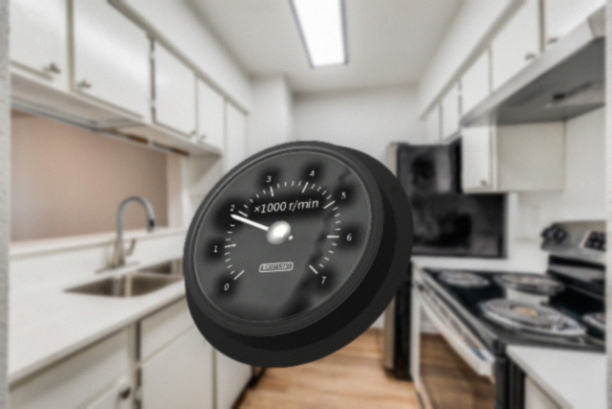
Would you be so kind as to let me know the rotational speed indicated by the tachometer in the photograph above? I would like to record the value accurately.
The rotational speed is 1800 rpm
